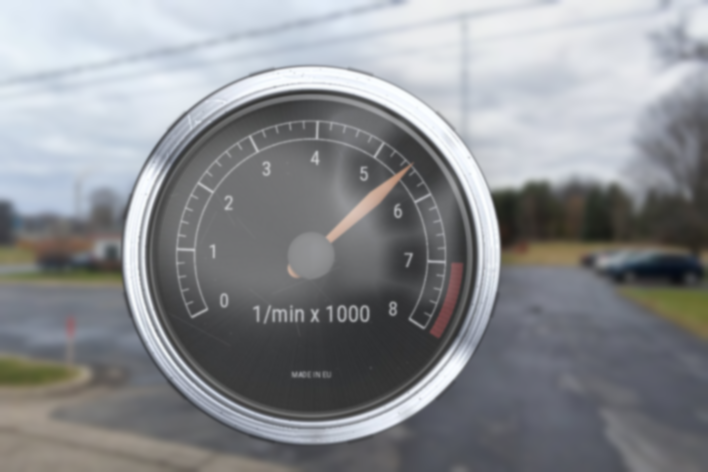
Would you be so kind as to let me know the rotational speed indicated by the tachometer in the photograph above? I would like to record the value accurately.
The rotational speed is 5500 rpm
